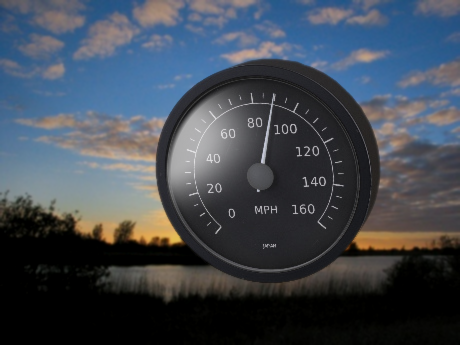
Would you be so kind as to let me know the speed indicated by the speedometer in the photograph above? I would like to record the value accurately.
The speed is 90 mph
